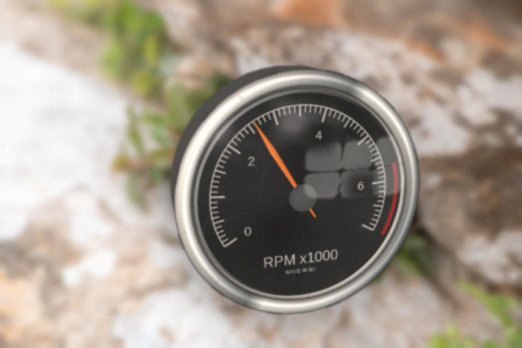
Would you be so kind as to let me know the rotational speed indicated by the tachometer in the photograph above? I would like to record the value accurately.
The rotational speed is 2600 rpm
